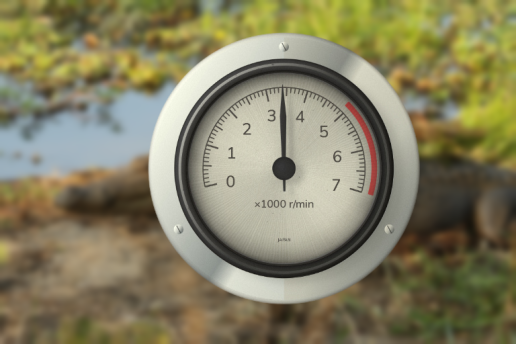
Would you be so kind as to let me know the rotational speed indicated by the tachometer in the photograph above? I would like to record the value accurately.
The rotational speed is 3400 rpm
